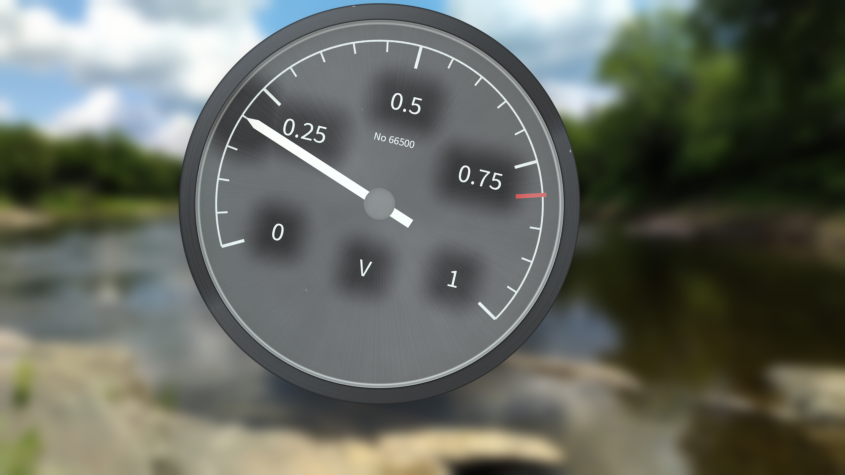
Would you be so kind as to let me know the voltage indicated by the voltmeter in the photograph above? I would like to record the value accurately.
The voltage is 0.2 V
